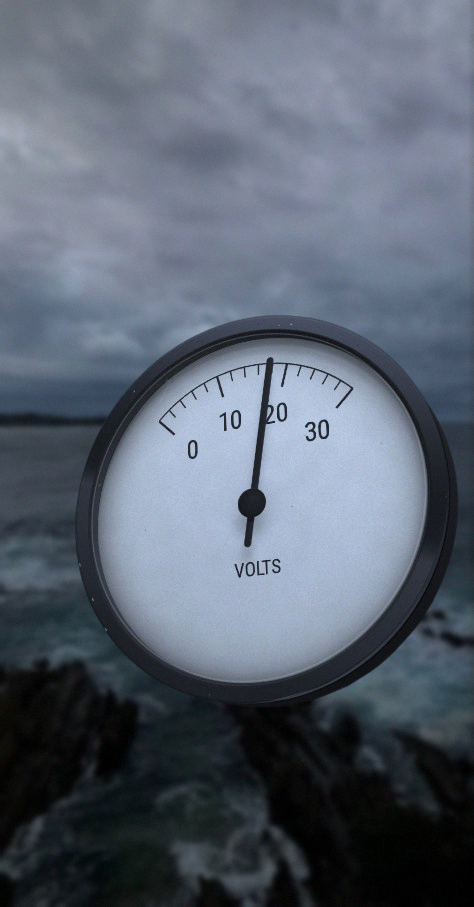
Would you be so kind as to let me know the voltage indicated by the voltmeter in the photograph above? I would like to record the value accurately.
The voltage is 18 V
